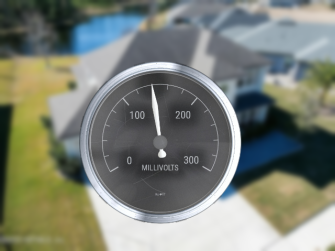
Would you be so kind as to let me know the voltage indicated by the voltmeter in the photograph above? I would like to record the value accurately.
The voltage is 140 mV
